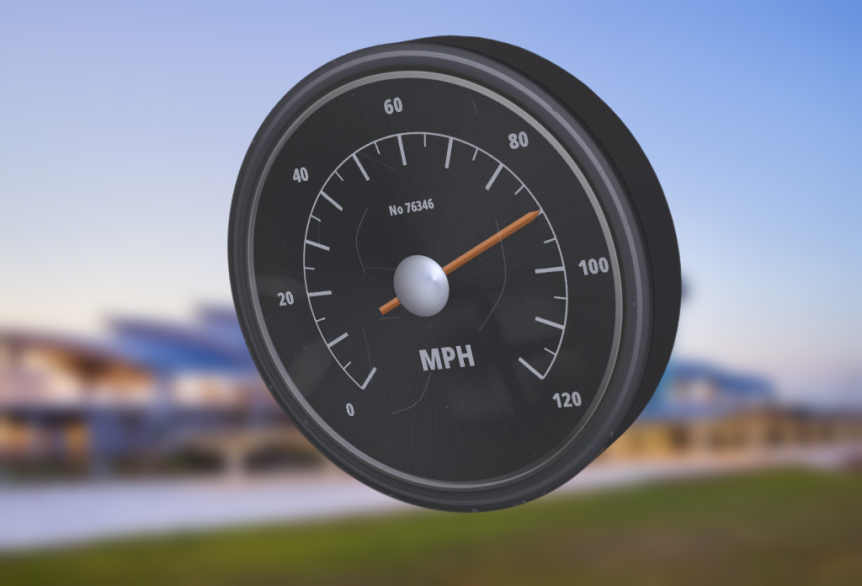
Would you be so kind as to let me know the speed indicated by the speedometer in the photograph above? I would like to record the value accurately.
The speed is 90 mph
